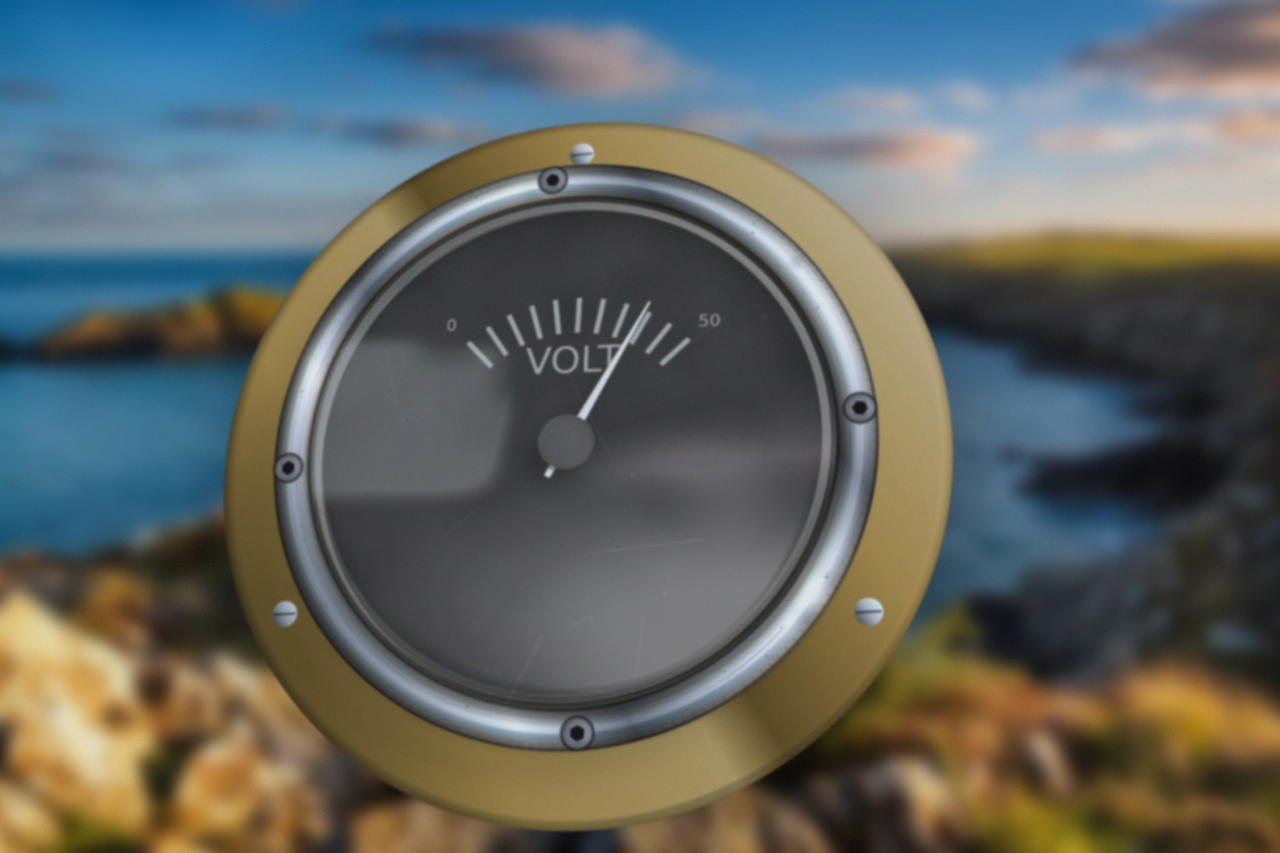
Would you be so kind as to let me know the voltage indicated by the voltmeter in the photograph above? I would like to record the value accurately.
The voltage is 40 V
